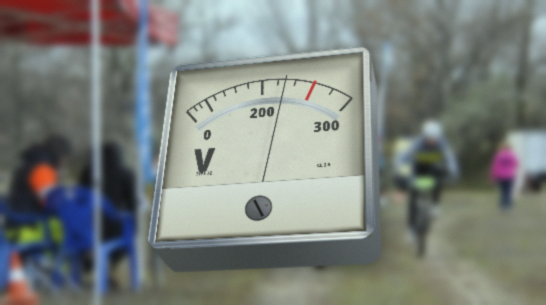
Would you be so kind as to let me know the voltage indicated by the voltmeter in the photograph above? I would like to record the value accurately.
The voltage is 230 V
